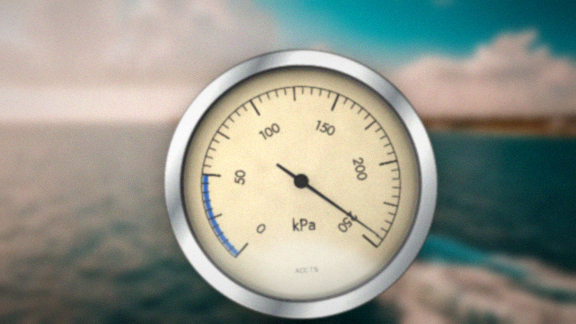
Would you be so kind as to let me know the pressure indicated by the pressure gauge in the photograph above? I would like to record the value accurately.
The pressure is 245 kPa
